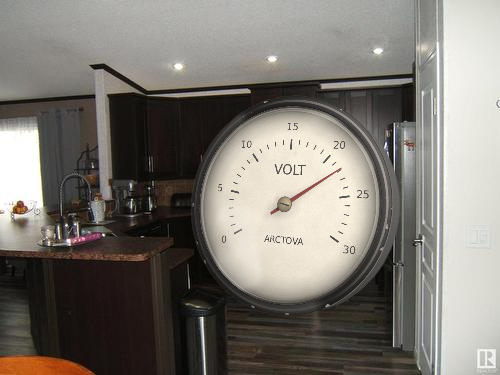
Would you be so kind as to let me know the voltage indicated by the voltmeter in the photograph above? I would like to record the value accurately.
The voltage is 22 V
